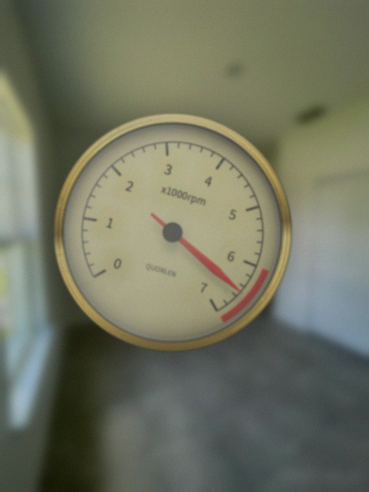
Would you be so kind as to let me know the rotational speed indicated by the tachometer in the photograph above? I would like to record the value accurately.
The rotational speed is 6500 rpm
